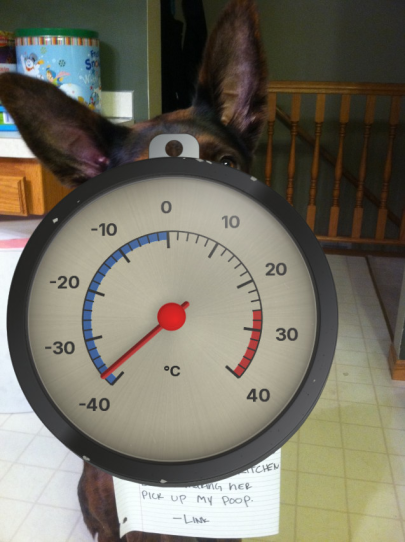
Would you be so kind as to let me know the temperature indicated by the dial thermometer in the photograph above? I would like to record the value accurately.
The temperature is -38 °C
